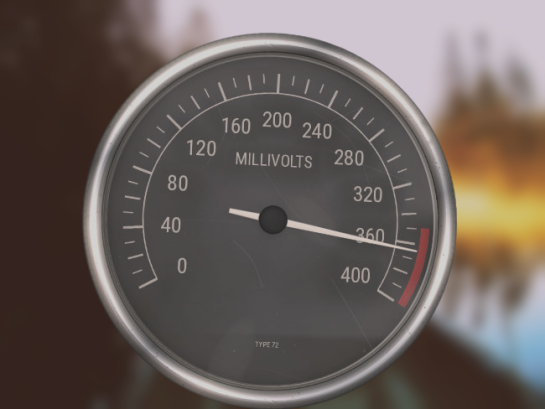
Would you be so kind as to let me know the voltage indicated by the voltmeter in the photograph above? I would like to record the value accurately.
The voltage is 365 mV
